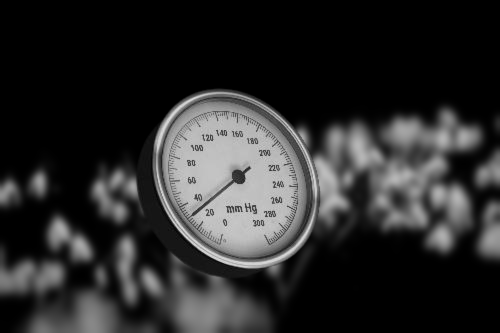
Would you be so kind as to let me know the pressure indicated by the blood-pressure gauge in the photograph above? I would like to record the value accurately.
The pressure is 30 mmHg
